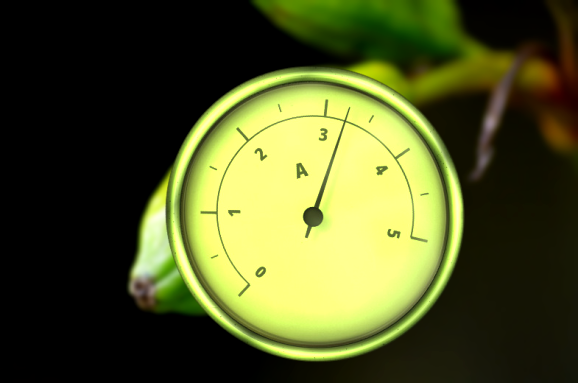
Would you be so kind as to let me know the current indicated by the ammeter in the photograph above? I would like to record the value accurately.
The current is 3.25 A
